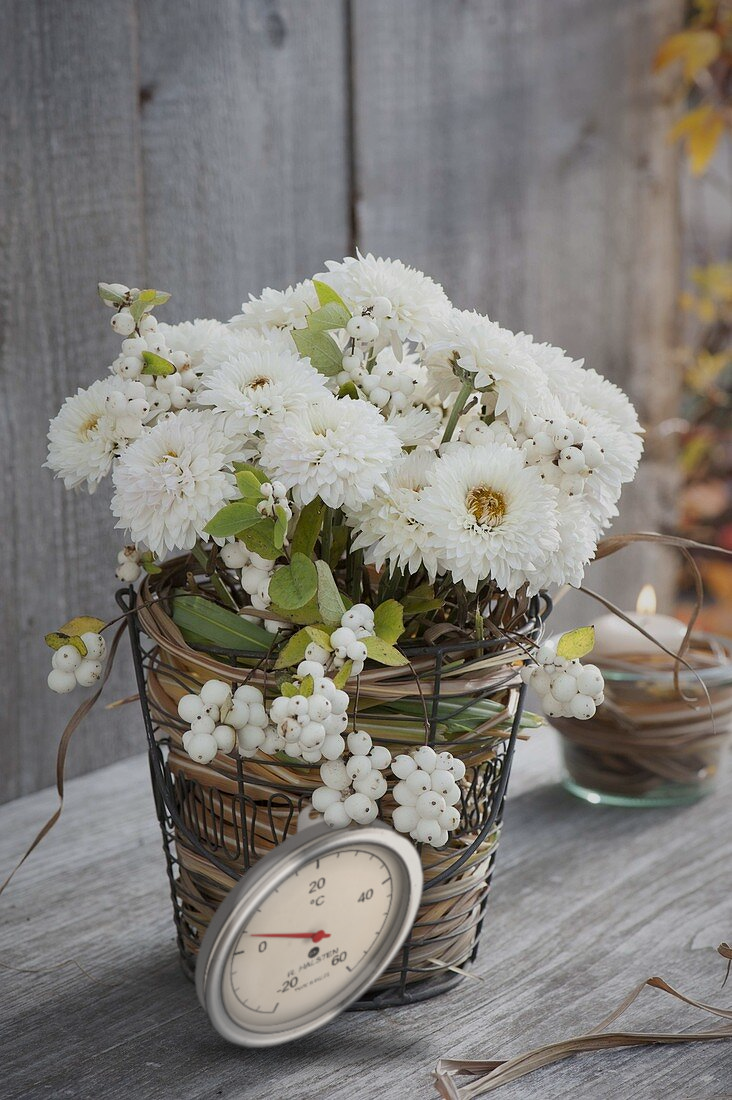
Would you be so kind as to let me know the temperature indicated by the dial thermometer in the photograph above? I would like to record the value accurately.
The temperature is 4 °C
